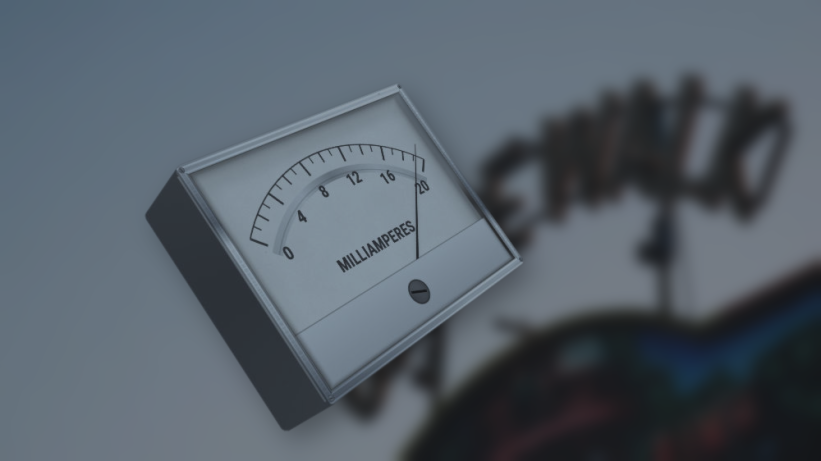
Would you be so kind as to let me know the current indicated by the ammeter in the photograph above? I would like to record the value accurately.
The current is 19 mA
